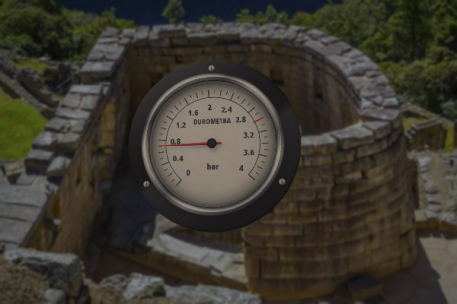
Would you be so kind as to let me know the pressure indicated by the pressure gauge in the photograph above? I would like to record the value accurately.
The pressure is 0.7 bar
